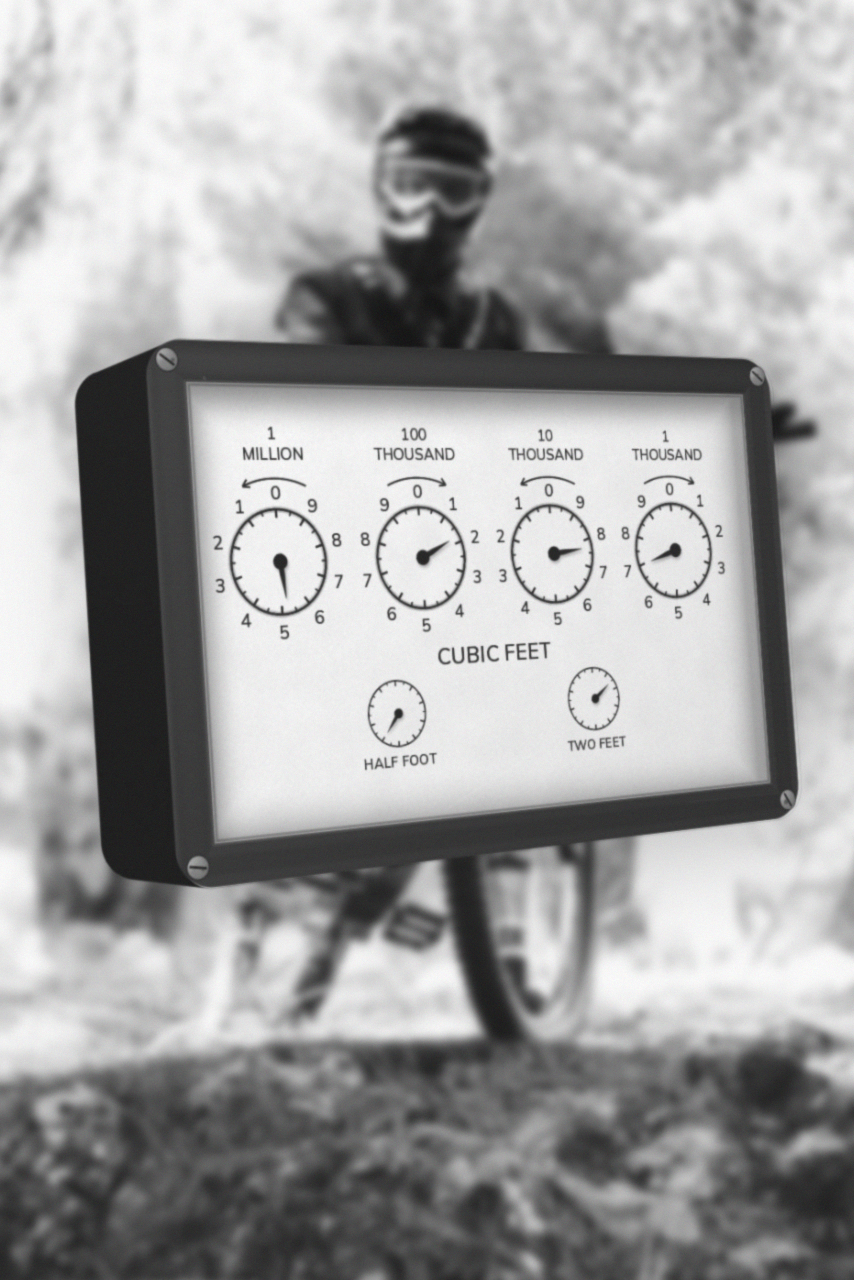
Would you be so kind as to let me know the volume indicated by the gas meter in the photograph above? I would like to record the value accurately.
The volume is 517700 ft³
